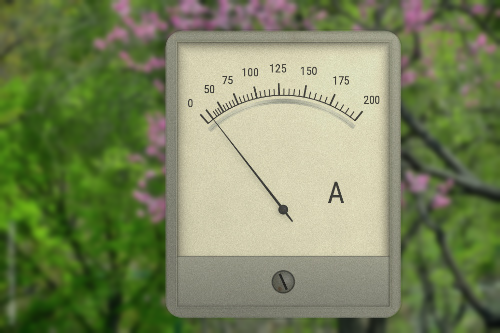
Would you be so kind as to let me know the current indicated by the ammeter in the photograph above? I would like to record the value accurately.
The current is 25 A
